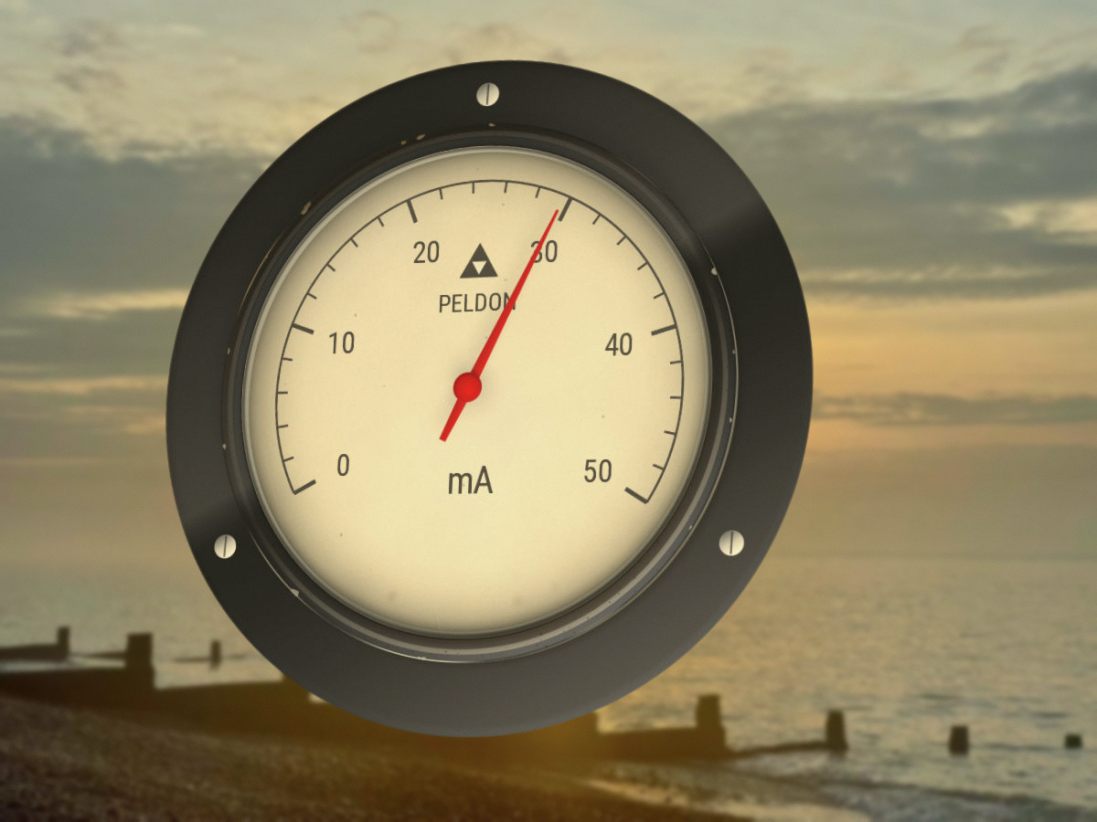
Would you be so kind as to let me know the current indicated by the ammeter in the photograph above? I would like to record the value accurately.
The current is 30 mA
